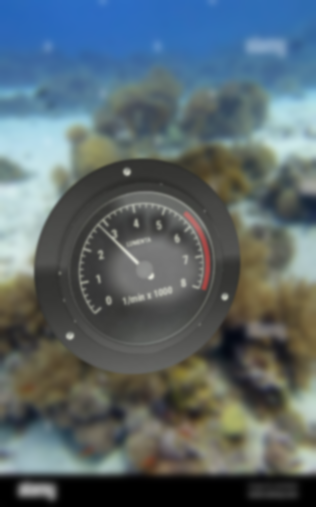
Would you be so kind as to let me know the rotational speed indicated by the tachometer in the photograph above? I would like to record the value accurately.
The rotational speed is 2800 rpm
